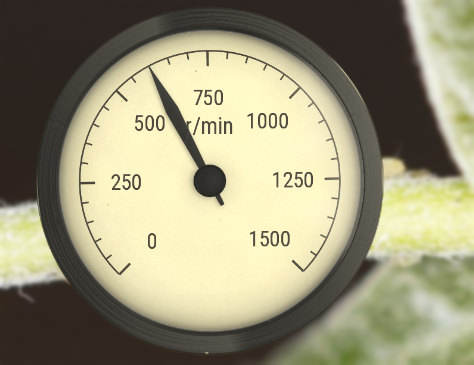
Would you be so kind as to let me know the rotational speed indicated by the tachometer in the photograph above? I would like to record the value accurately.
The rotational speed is 600 rpm
